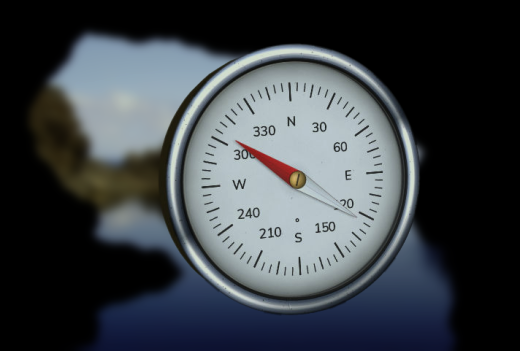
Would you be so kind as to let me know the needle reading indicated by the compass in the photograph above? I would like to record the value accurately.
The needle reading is 305 °
